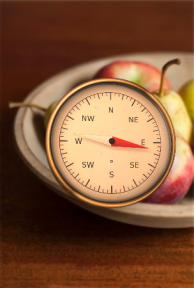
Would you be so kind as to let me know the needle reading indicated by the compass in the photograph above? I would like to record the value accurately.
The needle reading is 100 °
